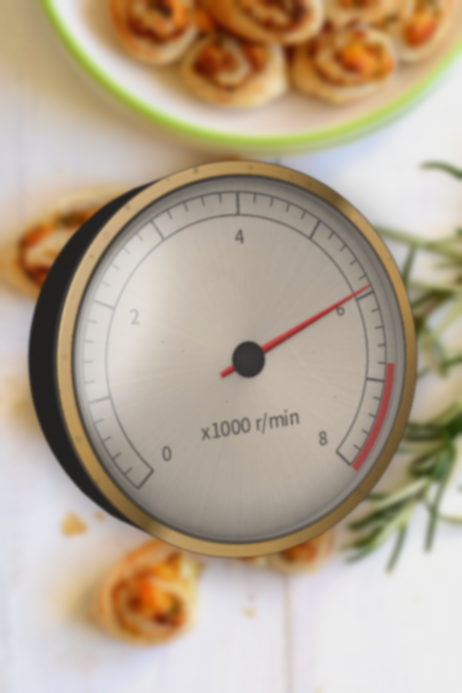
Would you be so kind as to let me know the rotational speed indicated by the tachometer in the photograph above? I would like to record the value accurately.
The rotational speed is 5900 rpm
